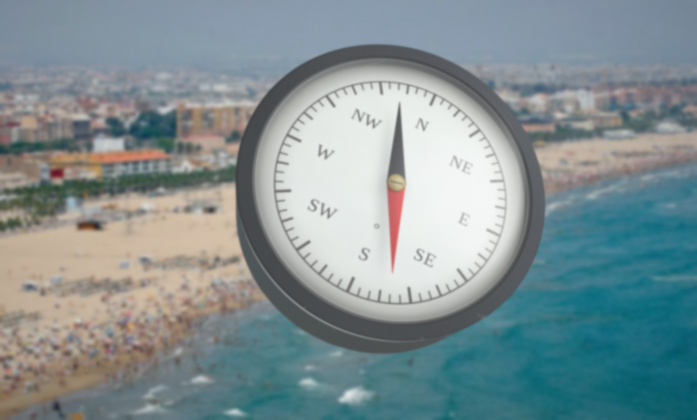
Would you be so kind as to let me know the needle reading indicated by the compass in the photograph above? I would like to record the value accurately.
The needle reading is 160 °
